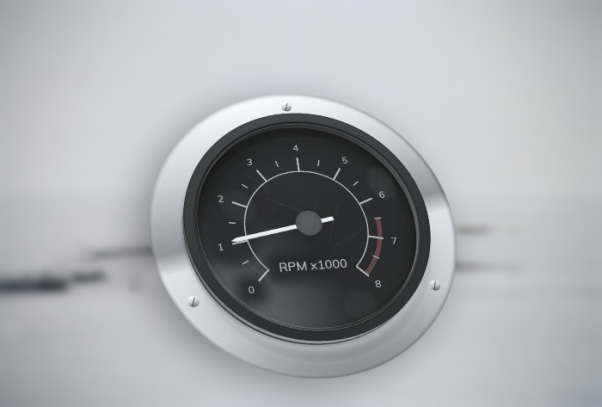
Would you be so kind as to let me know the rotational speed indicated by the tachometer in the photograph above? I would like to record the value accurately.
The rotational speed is 1000 rpm
